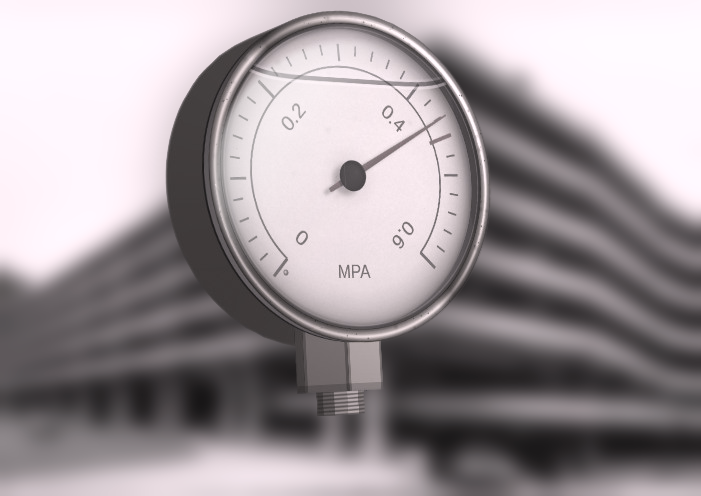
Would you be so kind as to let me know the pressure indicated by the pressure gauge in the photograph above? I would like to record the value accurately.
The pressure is 0.44 MPa
